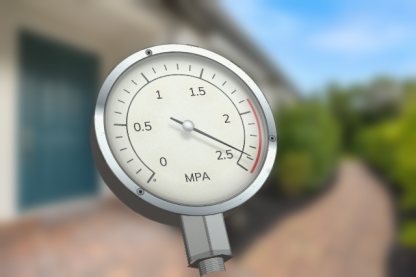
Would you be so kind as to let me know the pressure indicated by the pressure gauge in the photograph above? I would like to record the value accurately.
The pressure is 2.4 MPa
